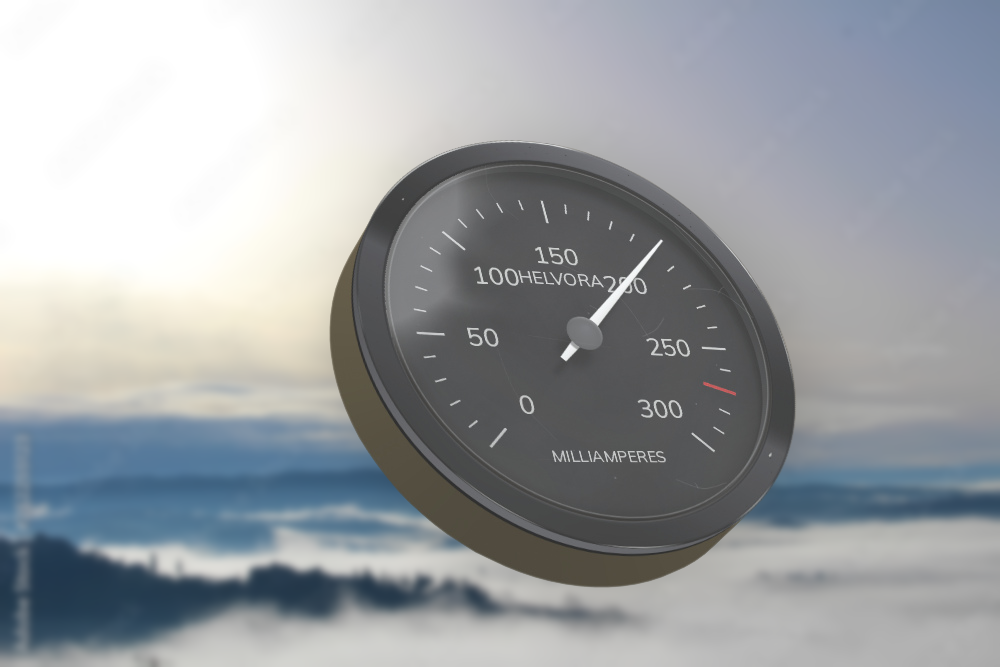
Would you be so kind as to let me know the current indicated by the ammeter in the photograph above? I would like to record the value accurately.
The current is 200 mA
